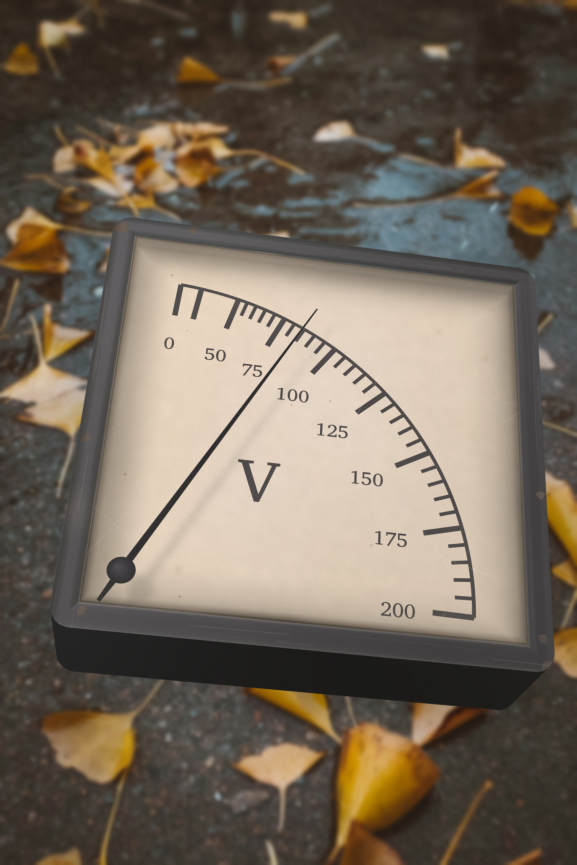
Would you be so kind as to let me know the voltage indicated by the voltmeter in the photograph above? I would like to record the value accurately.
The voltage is 85 V
